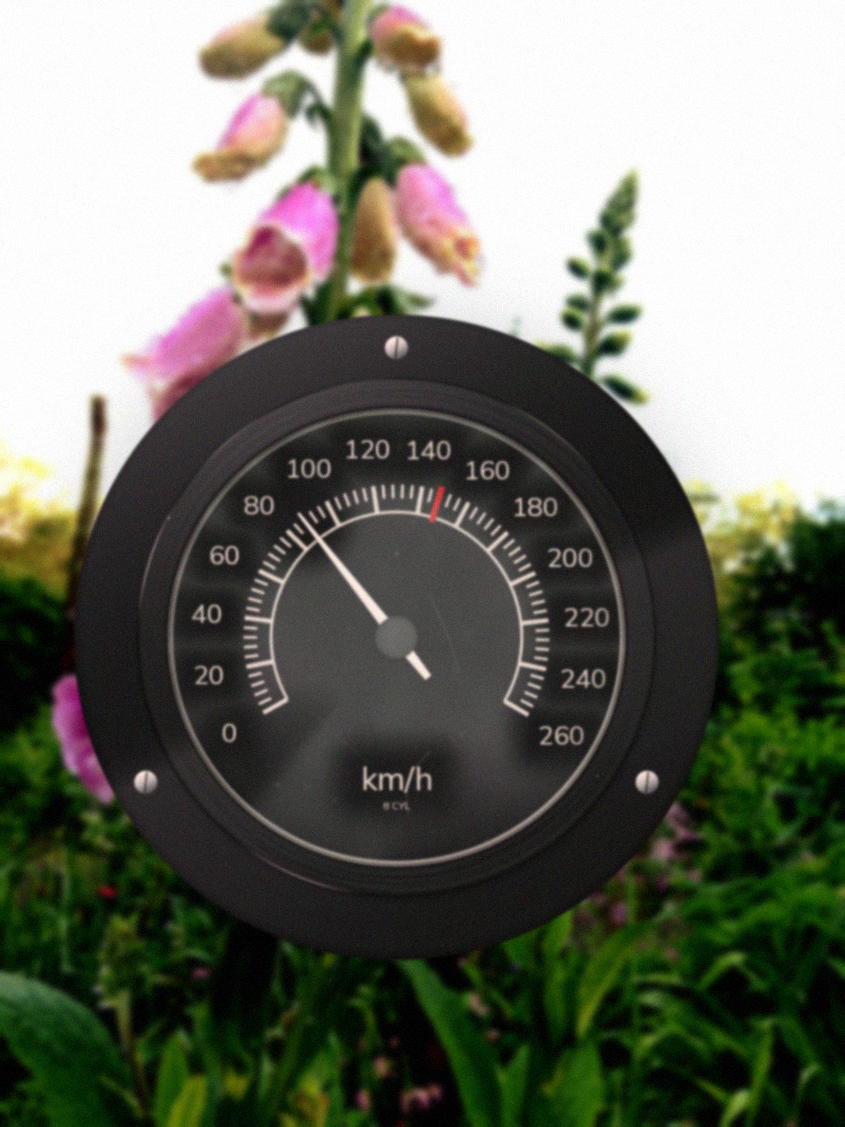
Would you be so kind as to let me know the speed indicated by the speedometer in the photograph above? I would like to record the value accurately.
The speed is 88 km/h
